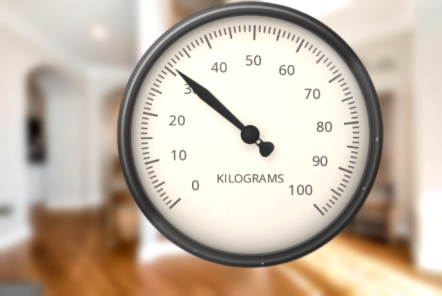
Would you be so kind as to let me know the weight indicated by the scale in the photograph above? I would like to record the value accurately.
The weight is 31 kg
